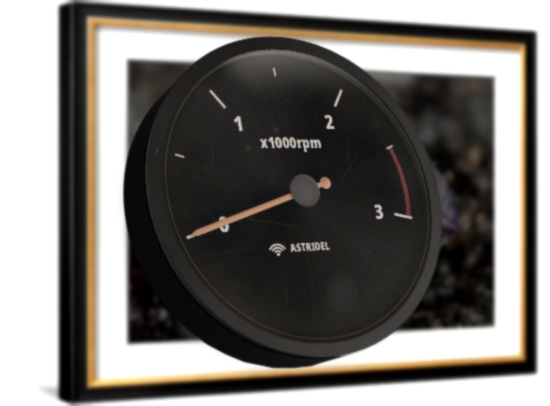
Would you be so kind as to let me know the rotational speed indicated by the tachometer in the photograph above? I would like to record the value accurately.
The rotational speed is 0 rpm
